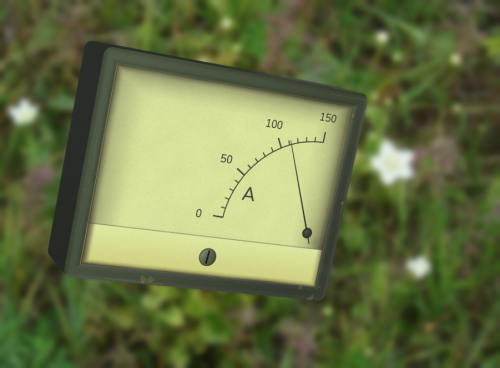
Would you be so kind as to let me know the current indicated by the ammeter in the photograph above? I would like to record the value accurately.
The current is 110 A
